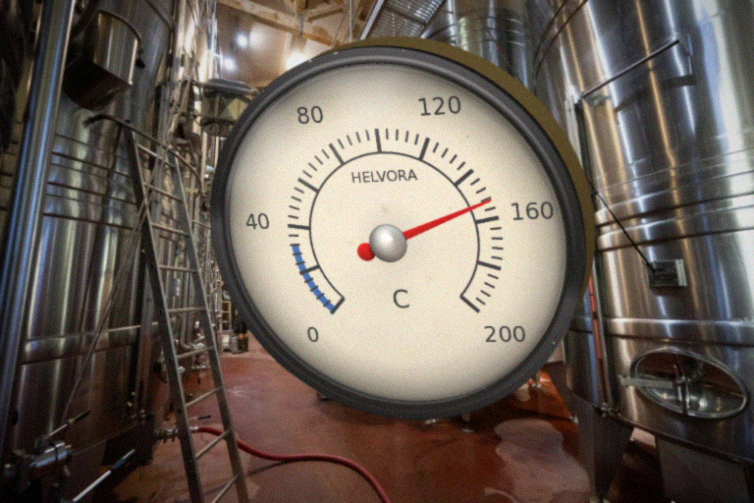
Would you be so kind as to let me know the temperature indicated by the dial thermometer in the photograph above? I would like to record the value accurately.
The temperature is 152 °C
